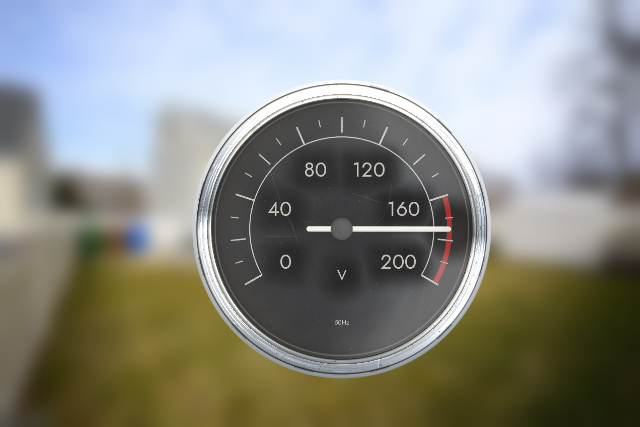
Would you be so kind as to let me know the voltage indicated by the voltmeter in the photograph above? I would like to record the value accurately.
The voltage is 175 V
